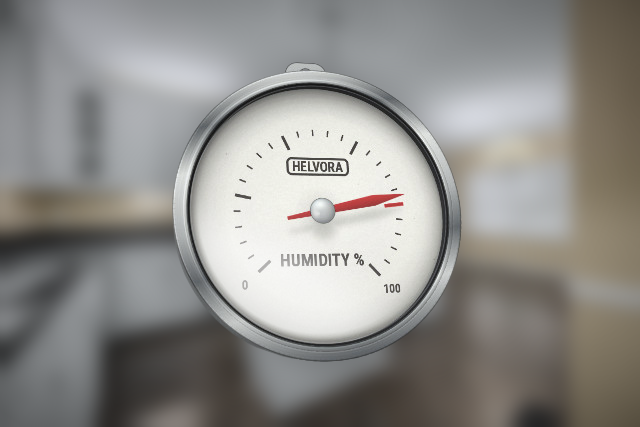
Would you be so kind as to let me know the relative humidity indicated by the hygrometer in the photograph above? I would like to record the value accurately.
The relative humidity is 78 %
